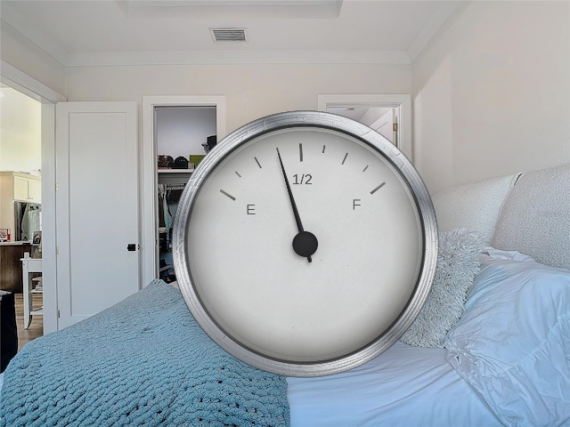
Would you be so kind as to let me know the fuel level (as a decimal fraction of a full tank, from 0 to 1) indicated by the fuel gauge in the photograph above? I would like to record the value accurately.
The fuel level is 0.375
